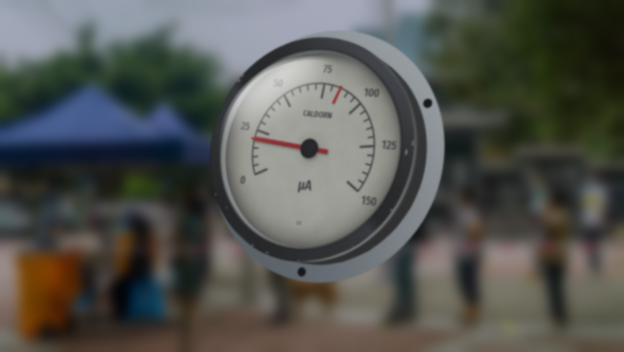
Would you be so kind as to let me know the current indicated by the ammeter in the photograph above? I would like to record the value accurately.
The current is 20 µA
